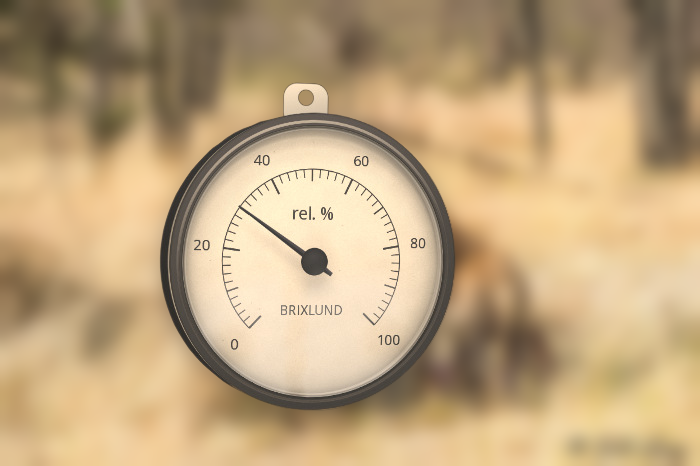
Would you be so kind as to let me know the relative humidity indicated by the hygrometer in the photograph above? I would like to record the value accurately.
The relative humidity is 30 %
